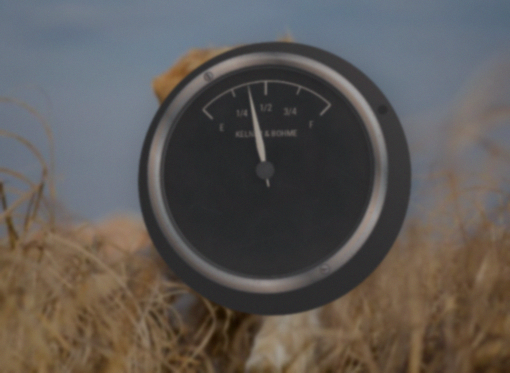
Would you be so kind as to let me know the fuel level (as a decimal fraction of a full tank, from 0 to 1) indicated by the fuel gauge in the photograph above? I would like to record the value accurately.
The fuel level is 0.375
